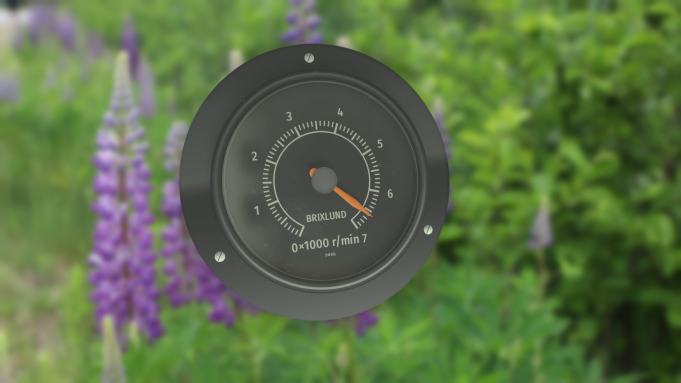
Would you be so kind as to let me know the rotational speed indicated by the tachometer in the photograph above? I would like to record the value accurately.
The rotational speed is 6600 rpm
